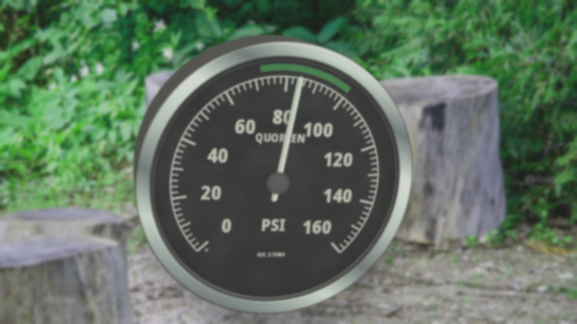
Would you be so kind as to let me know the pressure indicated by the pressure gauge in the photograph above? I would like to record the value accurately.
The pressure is 84 psi
